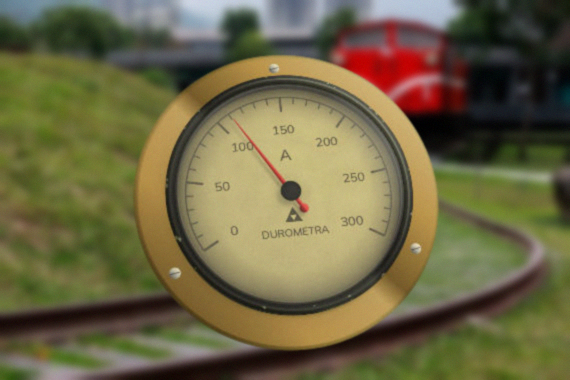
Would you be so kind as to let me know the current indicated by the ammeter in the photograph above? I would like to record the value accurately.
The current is 110 A
